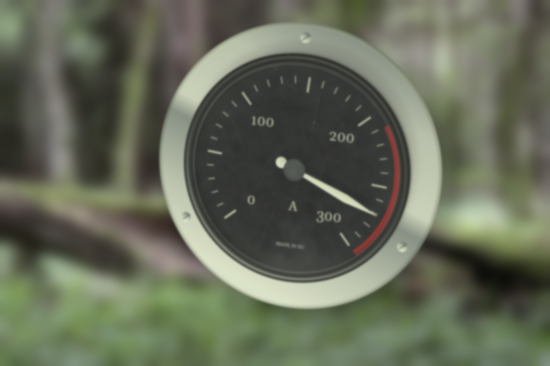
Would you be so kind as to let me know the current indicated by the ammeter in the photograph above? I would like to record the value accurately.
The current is 270 A
